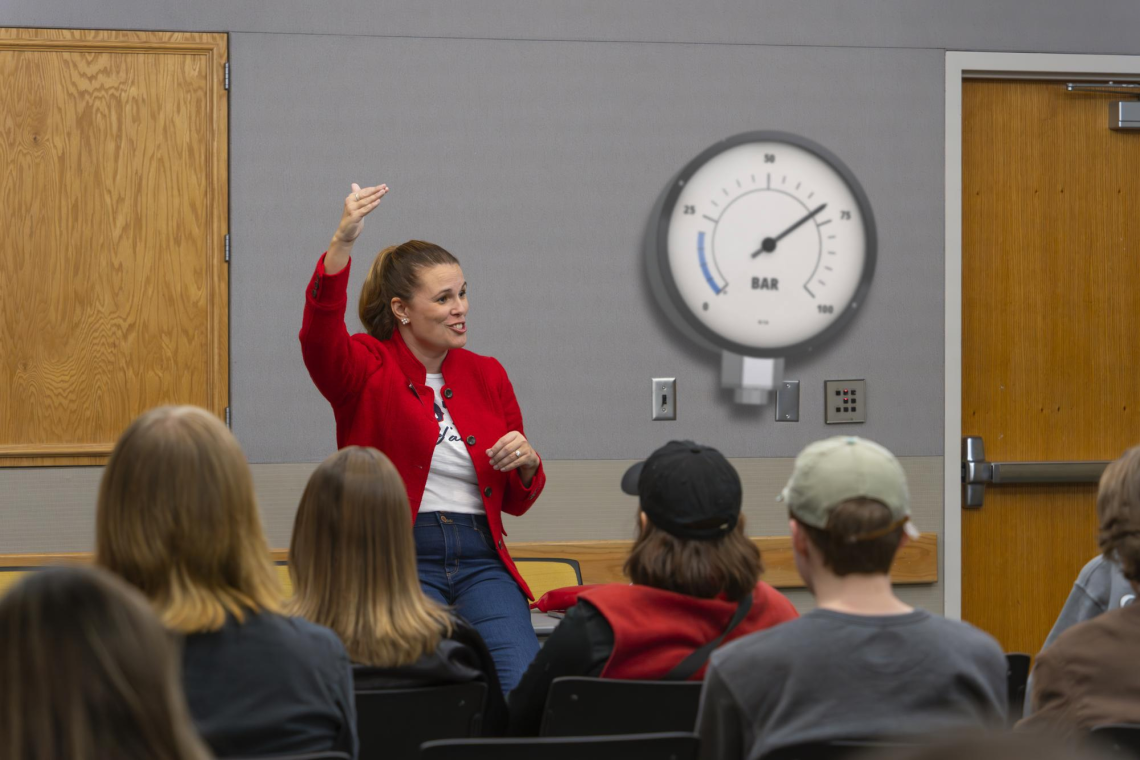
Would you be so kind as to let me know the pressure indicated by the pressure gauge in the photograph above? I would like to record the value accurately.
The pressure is 70 bar
